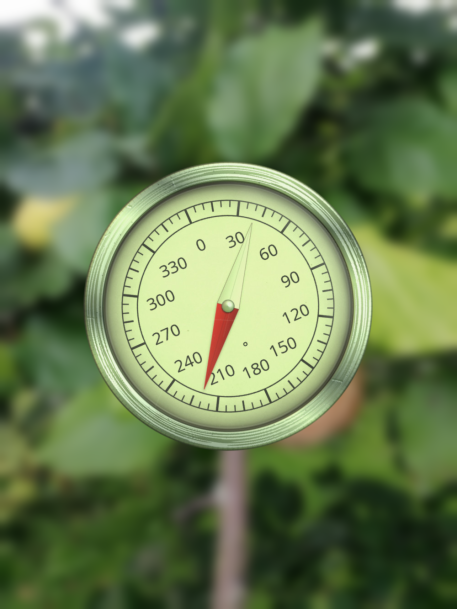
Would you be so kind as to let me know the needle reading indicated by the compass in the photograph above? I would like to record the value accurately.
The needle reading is 220 °
